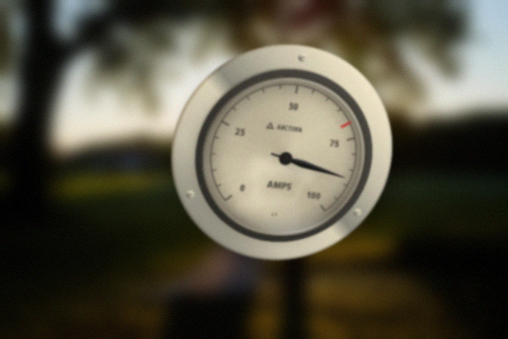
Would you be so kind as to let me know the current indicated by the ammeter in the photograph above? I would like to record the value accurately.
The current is 87.5 A
